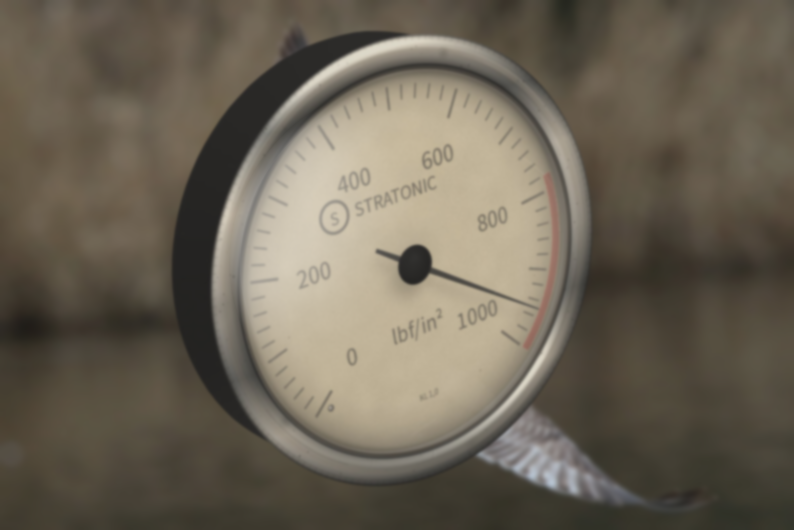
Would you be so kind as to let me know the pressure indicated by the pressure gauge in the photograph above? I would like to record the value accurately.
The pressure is 950 psi
